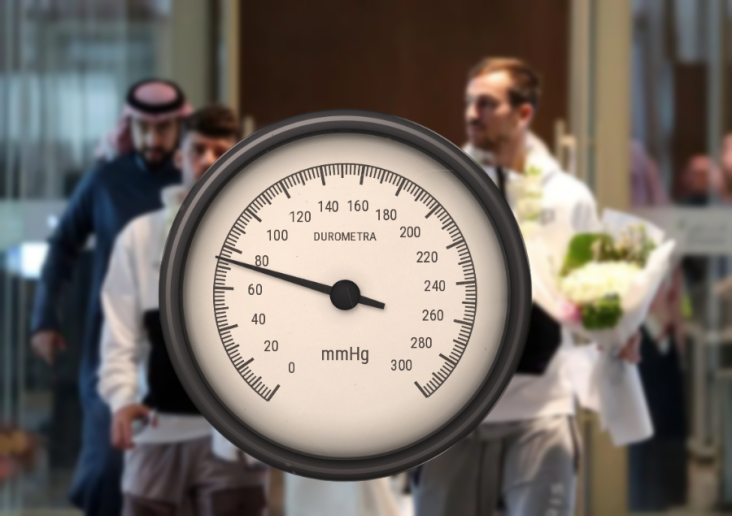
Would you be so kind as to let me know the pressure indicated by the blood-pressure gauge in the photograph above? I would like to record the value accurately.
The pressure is 74 mmHg
